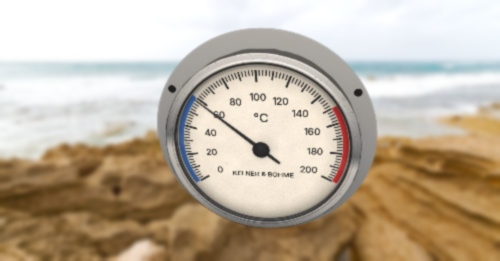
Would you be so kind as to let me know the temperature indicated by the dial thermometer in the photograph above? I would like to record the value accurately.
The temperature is 60 °C
